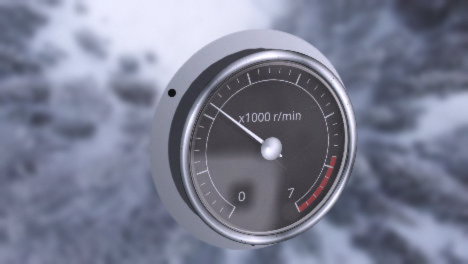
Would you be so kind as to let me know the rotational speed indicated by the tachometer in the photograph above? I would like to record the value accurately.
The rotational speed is 2200 rpm
